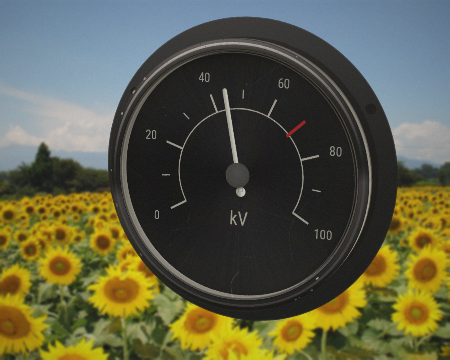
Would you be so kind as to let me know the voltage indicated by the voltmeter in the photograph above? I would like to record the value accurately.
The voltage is 45 kV
